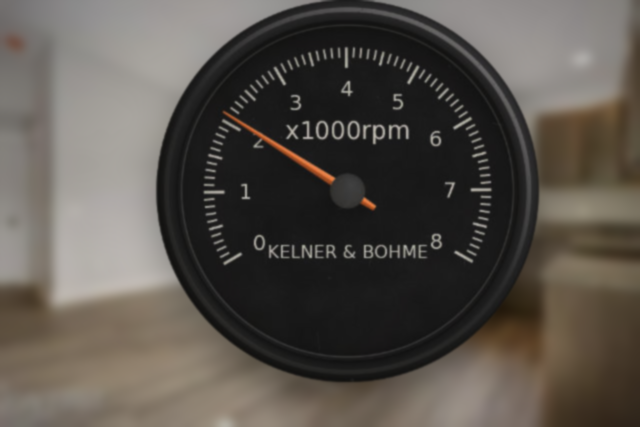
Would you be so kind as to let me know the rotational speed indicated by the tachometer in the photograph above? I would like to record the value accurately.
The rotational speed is 2100 rpm
